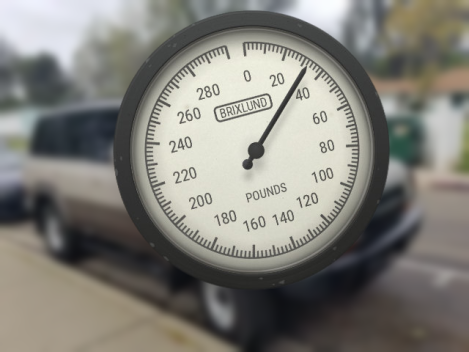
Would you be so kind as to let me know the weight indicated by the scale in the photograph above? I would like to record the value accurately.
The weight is 32 lb
